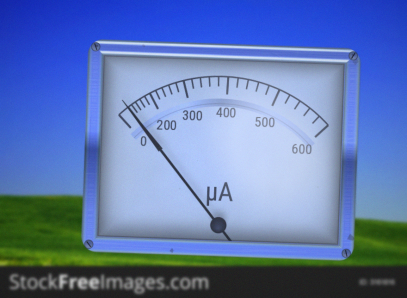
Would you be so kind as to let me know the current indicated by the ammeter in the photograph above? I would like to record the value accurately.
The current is 100 µA
